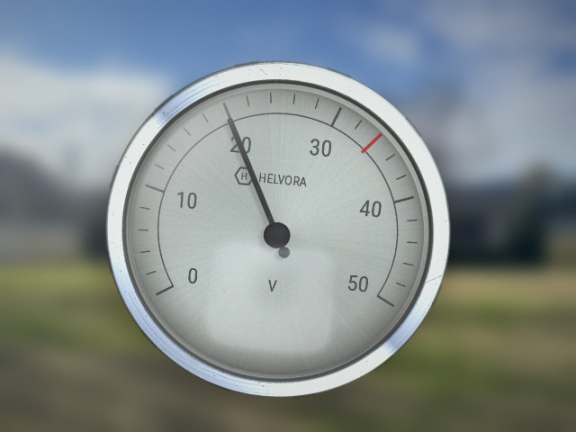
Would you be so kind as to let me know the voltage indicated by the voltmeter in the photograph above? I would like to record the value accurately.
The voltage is 20 V
